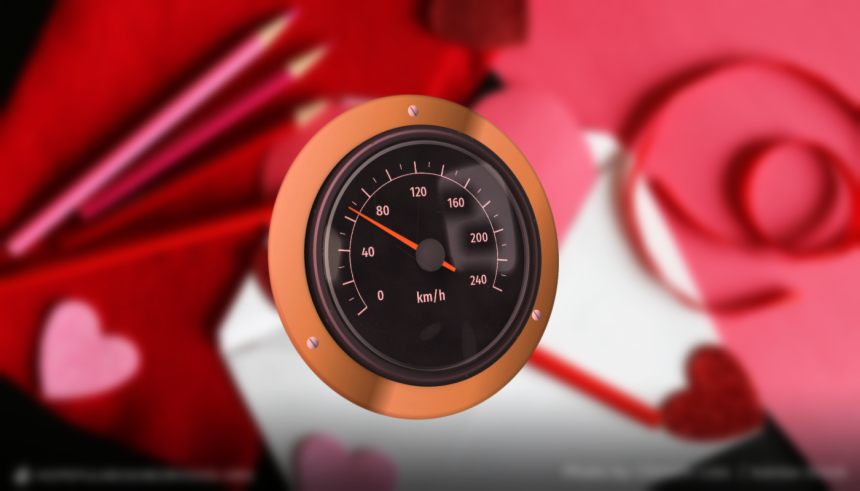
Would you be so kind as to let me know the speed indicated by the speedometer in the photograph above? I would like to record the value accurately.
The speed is 65 km/h
